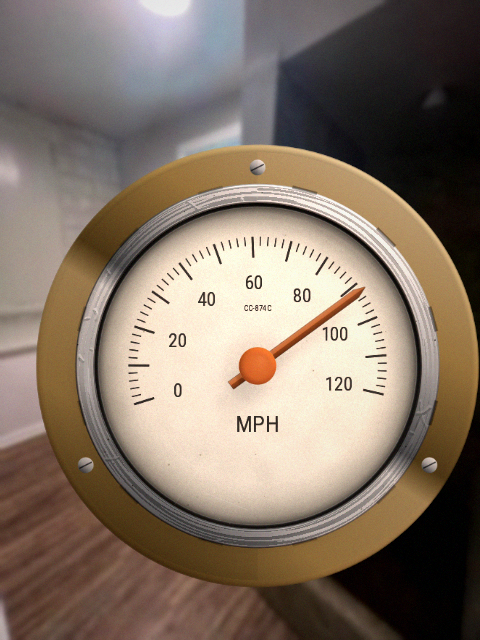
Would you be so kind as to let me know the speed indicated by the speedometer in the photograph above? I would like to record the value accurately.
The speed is 92 mph
